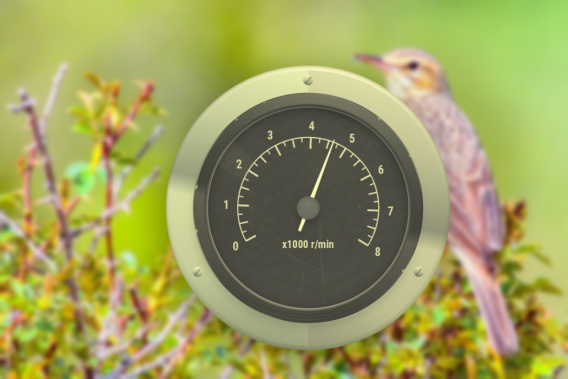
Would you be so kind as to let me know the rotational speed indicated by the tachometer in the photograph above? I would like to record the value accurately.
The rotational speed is 4625 rpm
